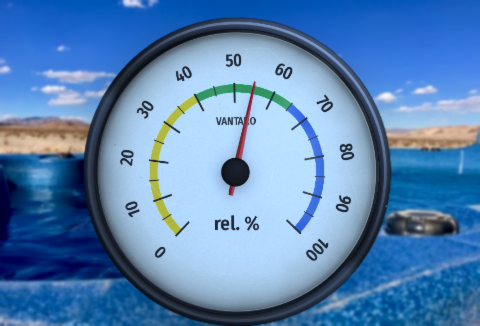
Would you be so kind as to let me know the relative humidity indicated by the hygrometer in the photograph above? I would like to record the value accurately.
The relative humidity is 55 %
